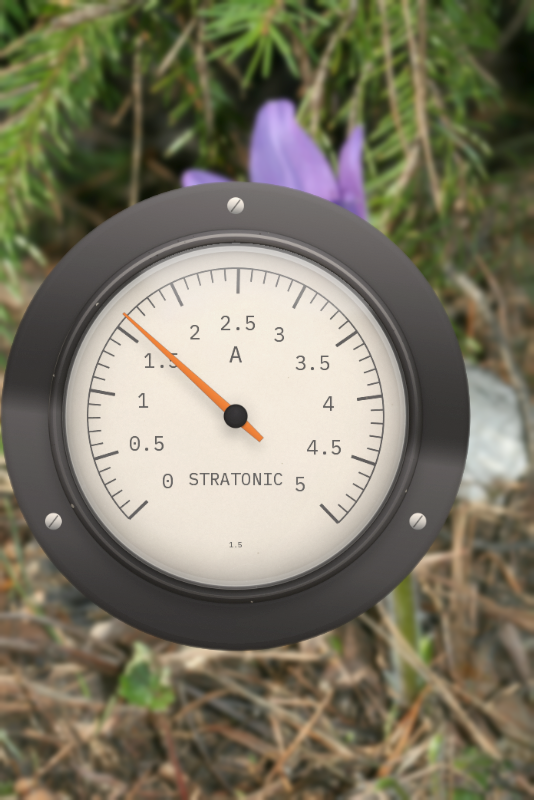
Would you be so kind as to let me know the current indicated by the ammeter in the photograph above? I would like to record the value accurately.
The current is 1.6 A
